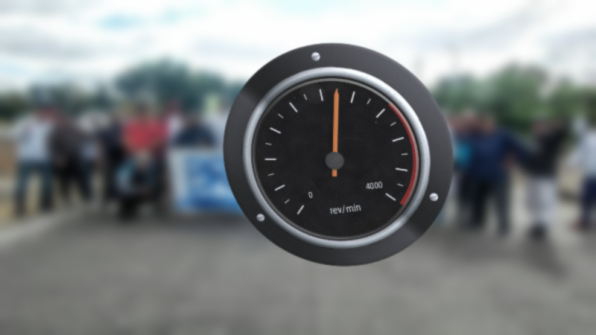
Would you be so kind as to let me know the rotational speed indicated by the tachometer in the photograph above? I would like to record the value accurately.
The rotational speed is 2200 rpm
